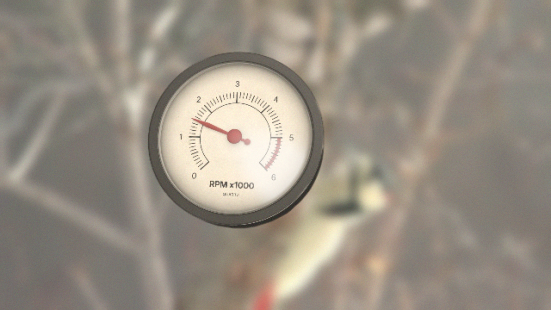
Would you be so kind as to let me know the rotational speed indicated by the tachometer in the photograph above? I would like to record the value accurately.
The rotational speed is 1500 rpm
